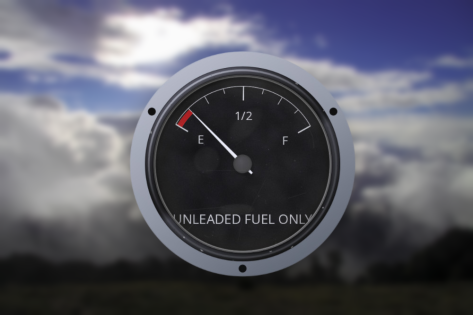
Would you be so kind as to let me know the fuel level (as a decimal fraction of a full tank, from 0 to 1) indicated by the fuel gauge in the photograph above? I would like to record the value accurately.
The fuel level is 0.125
